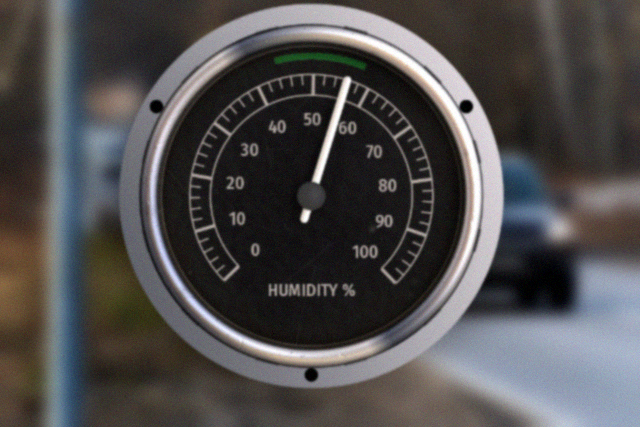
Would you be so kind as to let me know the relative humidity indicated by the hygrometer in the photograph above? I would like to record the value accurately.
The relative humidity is 56 %
